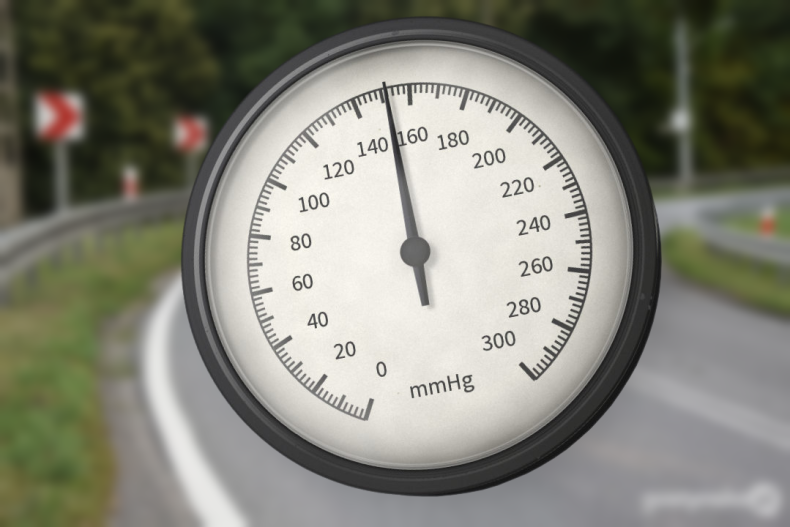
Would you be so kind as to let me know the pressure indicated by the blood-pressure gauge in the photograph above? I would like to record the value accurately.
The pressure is 152 mmHg
